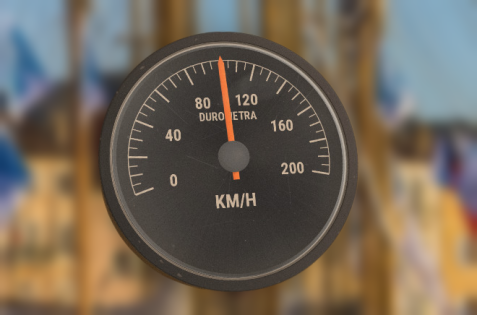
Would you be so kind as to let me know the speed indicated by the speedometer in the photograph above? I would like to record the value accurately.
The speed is 100 km/h
